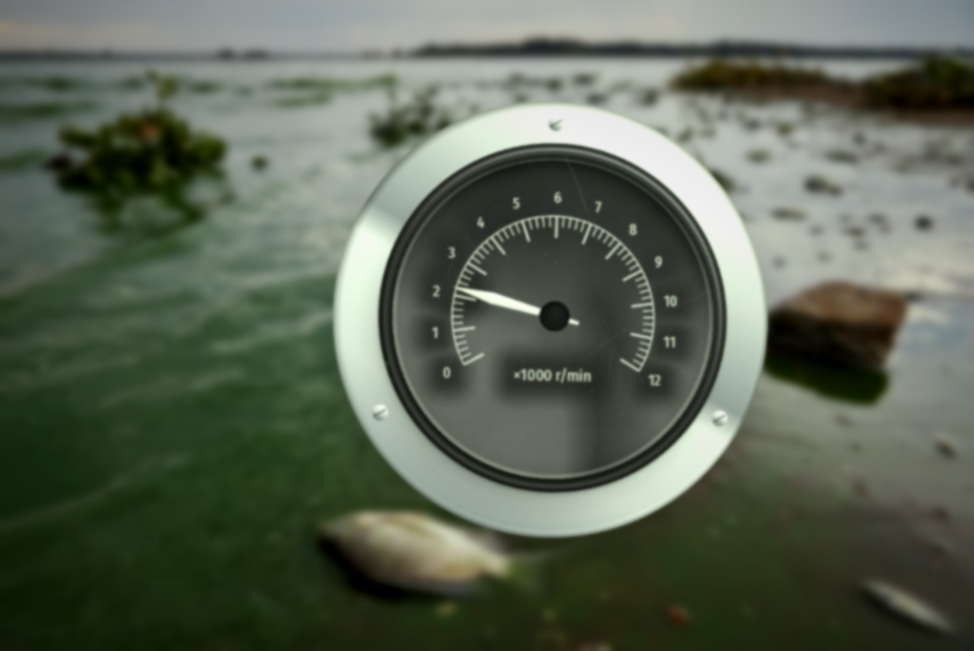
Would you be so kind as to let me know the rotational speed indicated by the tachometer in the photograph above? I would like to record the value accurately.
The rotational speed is 2200 rpm
